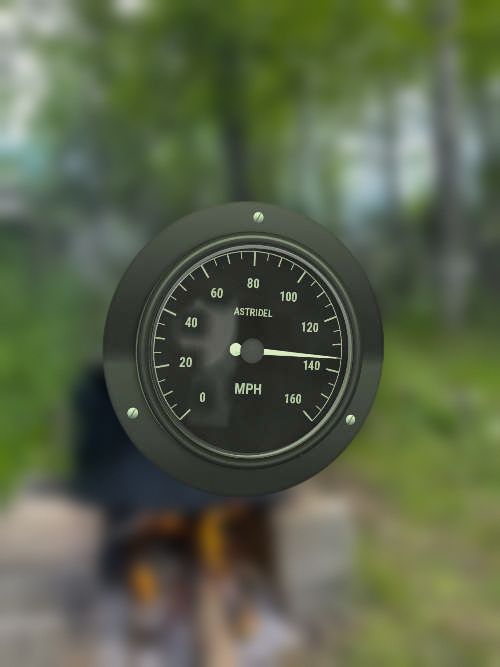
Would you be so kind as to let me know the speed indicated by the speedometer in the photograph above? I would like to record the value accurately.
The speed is 135 mph
